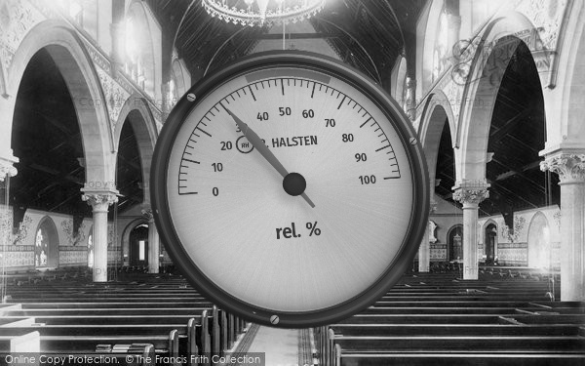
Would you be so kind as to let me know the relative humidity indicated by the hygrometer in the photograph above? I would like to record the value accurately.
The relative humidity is 30 %
